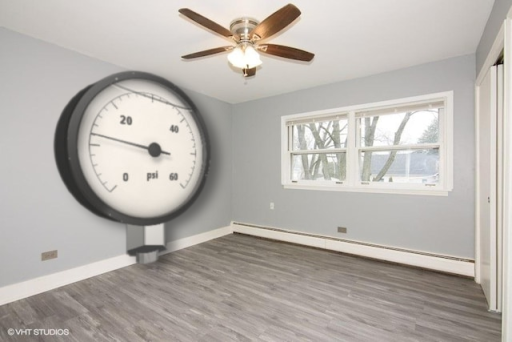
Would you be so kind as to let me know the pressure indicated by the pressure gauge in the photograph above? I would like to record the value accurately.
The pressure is 12 psi
